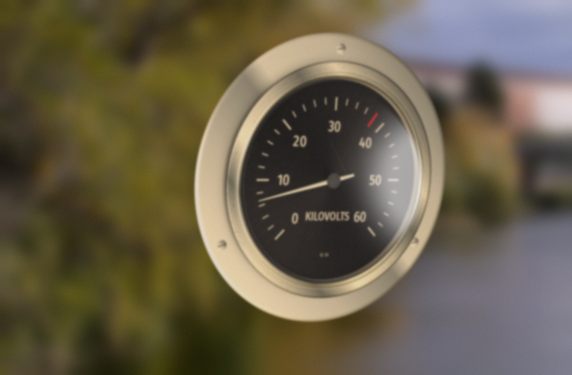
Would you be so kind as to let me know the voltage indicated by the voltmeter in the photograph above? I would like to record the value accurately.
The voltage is 7 kV
